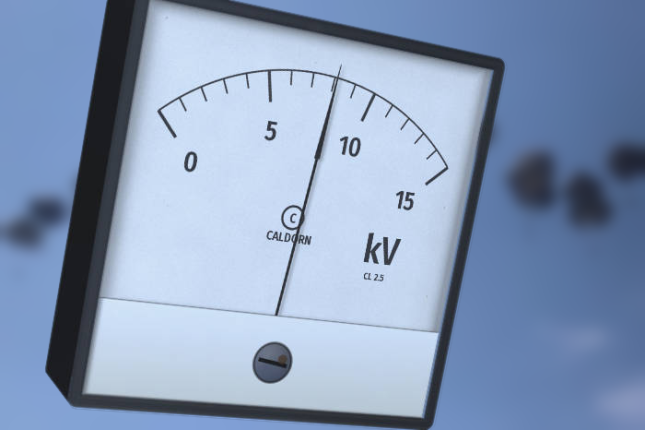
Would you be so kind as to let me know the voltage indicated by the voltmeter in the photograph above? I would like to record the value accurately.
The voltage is 8 kV
